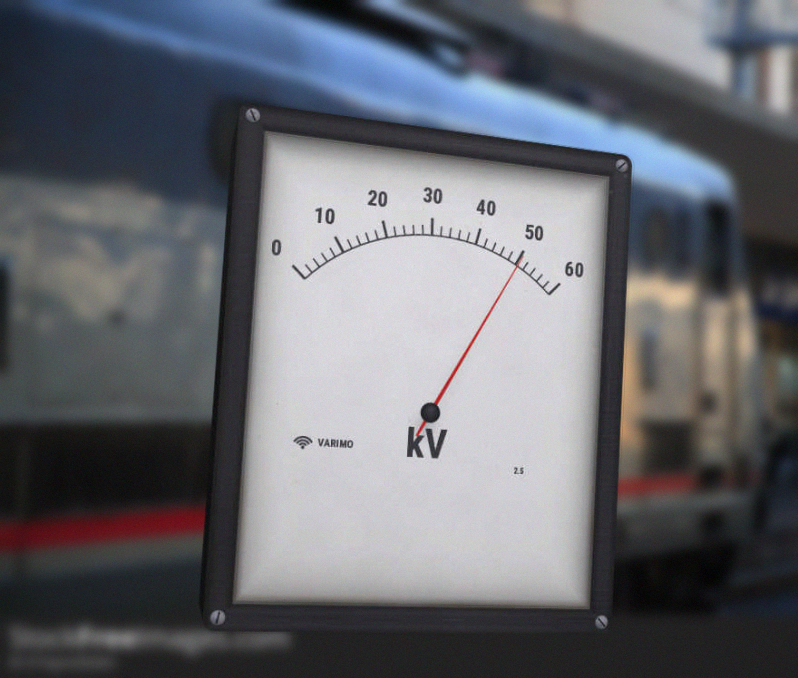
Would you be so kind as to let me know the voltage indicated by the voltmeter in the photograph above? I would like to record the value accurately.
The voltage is 50 kV
